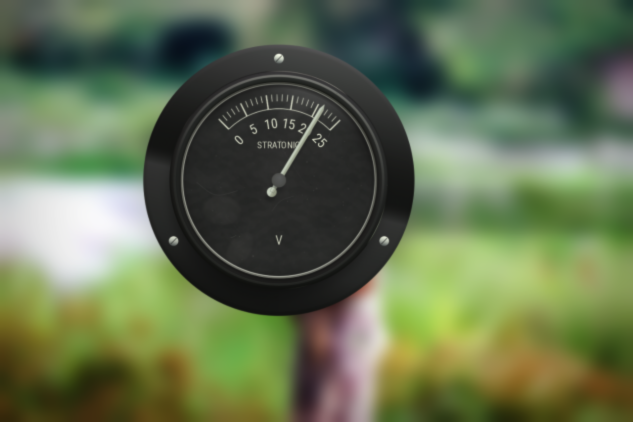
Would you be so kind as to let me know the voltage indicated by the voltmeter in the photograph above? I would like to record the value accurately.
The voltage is 21 V
